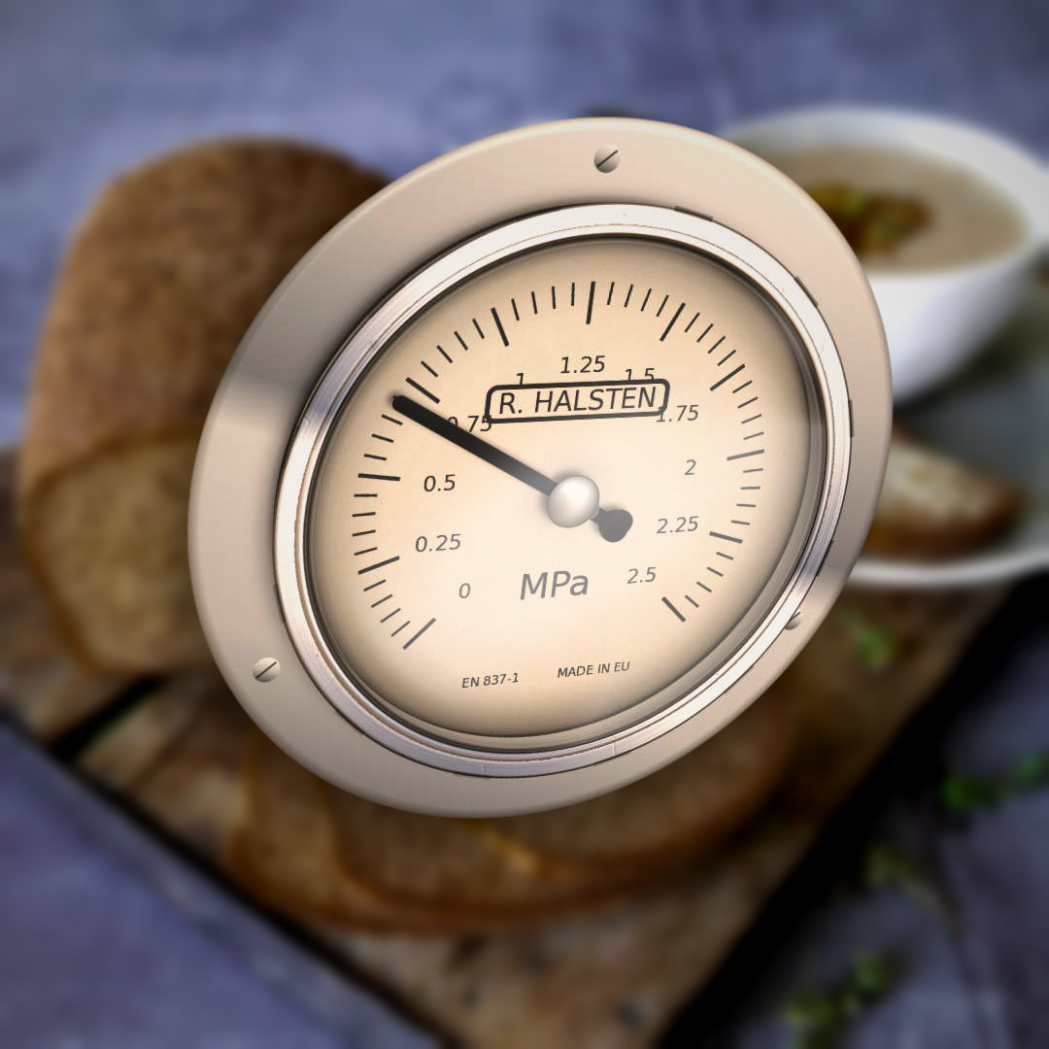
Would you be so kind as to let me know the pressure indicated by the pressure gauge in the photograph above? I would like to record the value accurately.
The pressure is 0.7 MPa
